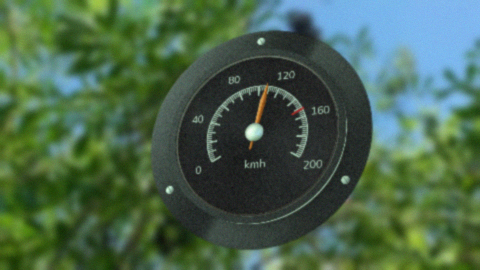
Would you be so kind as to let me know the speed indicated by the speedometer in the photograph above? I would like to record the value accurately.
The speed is 110 km/h
